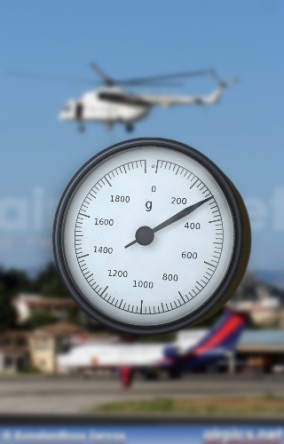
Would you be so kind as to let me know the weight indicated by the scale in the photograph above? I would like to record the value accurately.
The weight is 300 g
